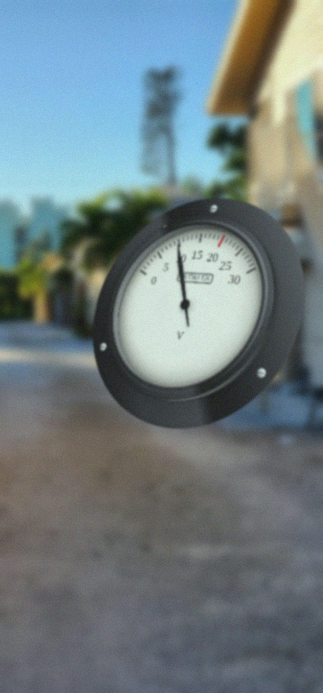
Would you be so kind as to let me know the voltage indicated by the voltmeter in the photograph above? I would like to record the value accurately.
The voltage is 10 V
